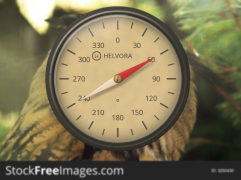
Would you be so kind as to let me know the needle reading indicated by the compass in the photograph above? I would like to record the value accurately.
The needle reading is 60 °
